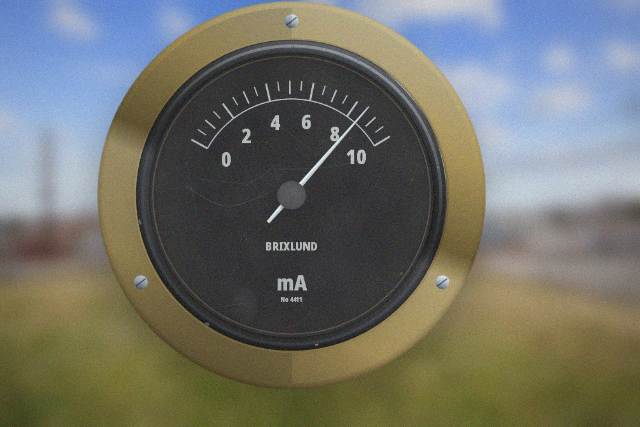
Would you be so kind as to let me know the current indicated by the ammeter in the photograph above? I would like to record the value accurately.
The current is 8.5 mA
